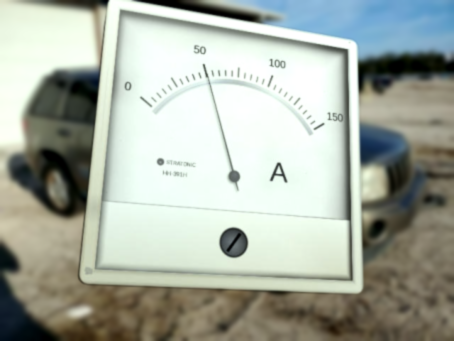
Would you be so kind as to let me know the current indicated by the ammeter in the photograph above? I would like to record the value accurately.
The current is 50 A
